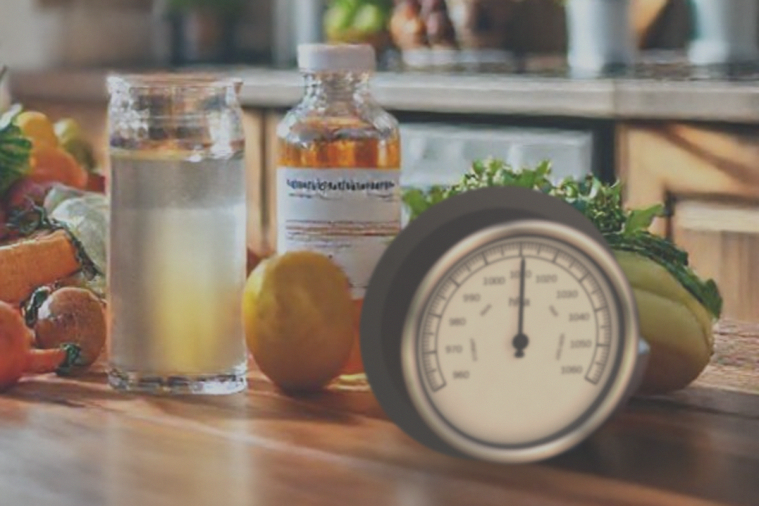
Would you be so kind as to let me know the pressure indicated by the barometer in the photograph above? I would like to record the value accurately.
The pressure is 1010 hPa
